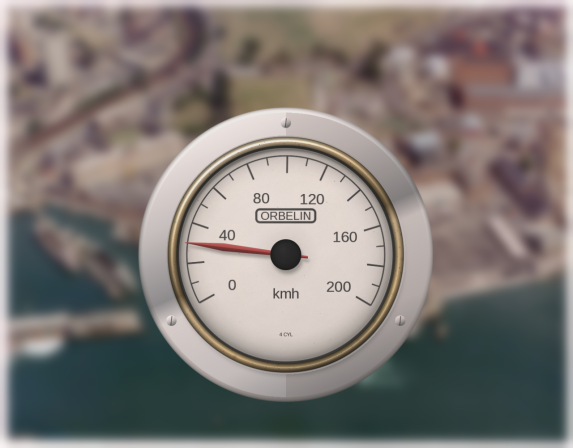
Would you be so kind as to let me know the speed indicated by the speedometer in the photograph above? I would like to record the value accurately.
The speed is 30 km/h
